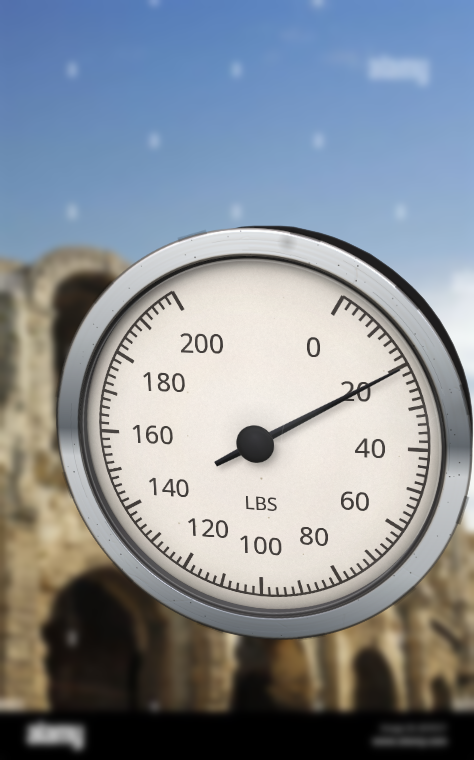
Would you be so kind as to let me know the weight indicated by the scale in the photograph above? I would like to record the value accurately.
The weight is 20 lb
